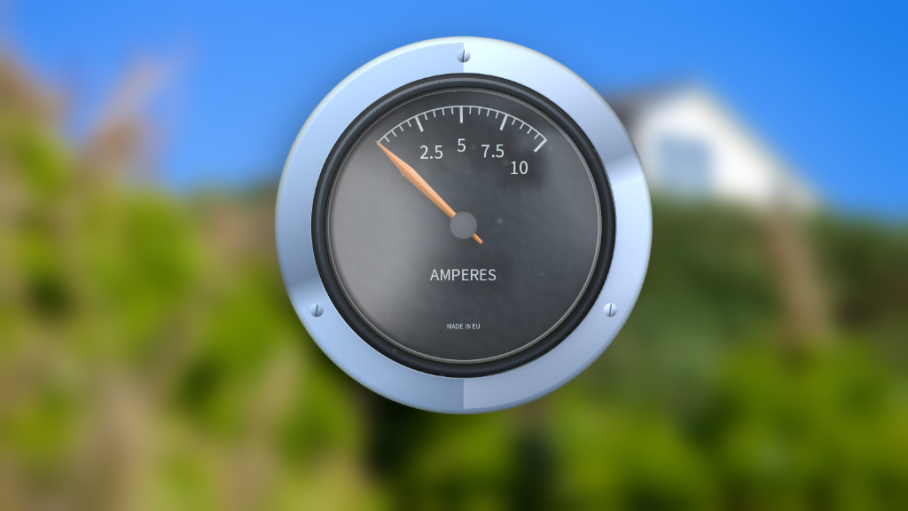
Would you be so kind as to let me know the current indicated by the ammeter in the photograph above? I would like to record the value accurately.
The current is 0 A
